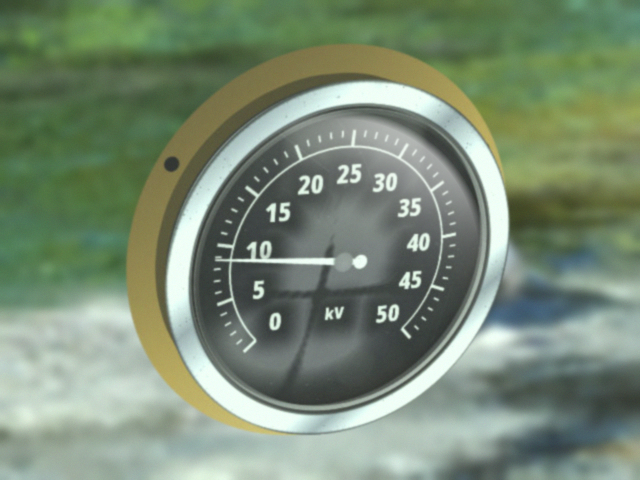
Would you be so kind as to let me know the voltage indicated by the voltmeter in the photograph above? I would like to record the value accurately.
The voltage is 9 kV
